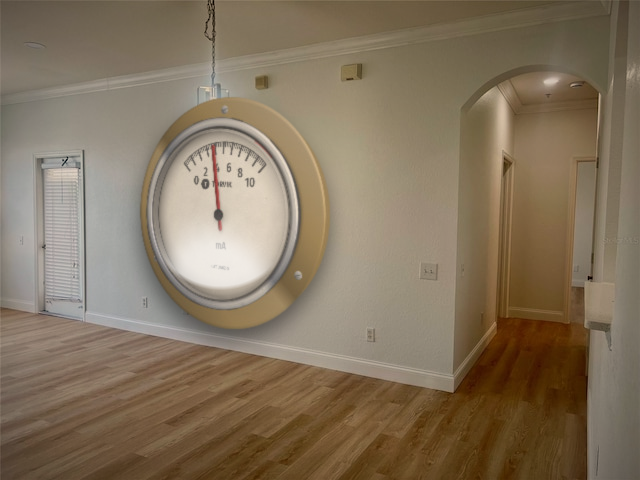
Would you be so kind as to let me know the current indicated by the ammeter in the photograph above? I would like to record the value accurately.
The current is 4 mA
